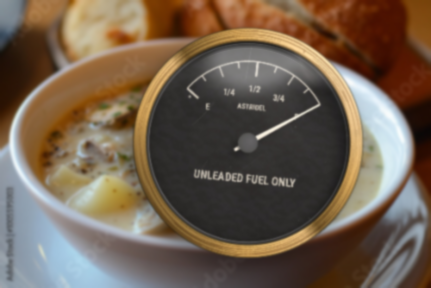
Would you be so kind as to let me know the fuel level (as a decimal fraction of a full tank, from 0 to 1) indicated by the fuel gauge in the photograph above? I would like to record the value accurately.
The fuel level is 1
